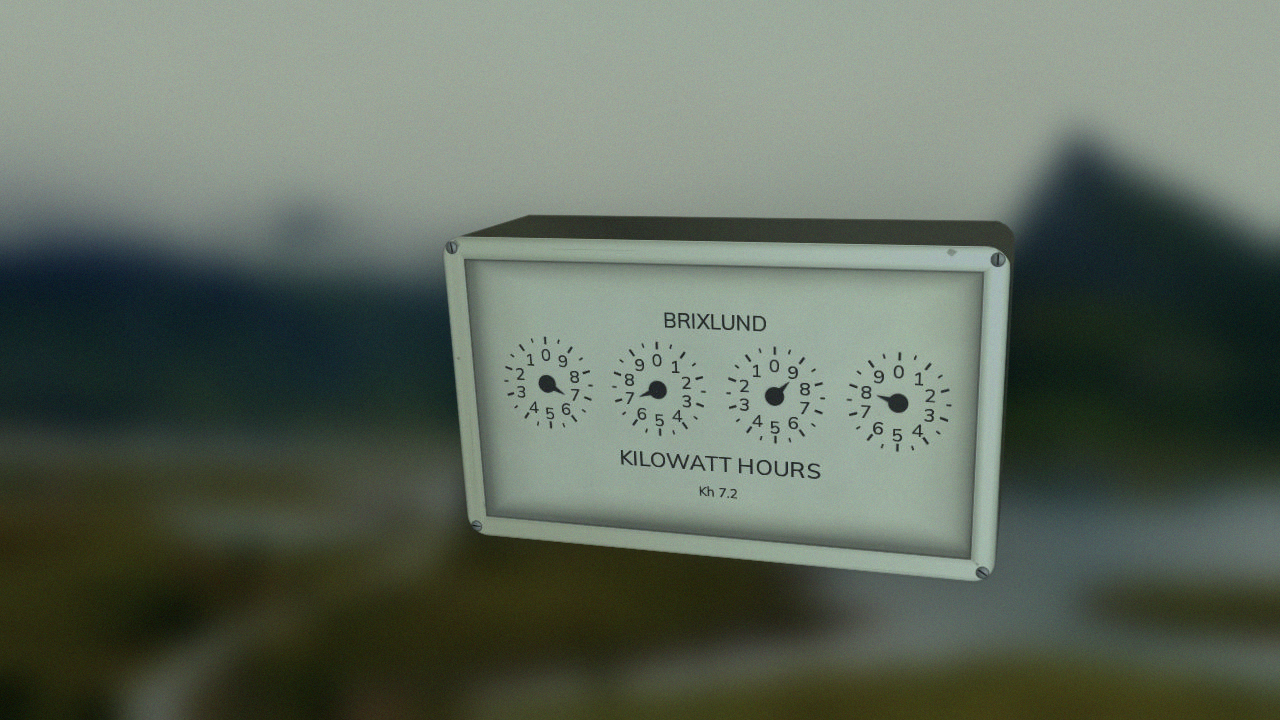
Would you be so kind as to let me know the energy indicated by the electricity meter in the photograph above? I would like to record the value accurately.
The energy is 6688 kWh
